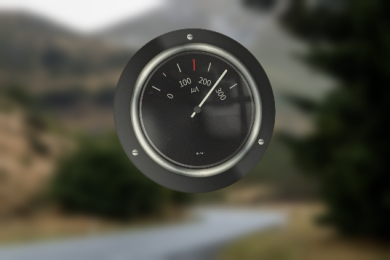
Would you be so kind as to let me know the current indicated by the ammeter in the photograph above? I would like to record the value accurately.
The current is 250 µA
